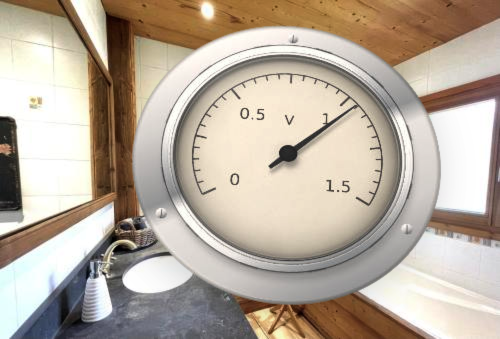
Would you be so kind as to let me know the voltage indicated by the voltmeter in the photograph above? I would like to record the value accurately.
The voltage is 1.05 V
